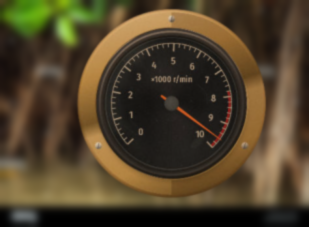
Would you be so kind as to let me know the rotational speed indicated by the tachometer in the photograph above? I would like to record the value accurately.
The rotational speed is 9600 rpm
